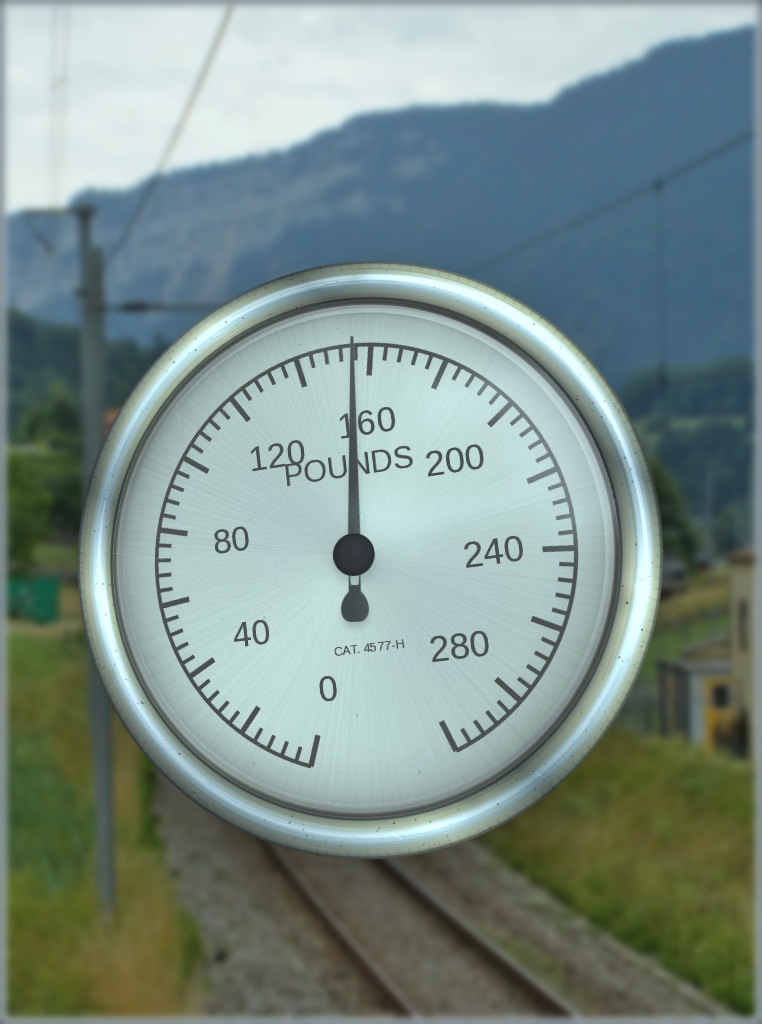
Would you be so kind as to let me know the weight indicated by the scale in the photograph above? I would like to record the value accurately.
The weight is 156 lb
